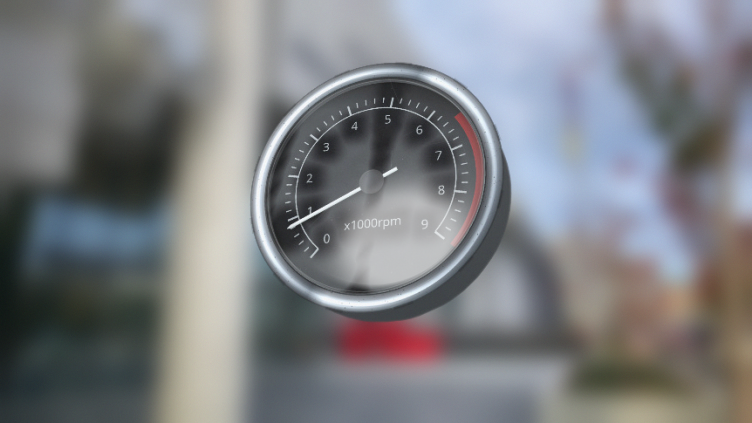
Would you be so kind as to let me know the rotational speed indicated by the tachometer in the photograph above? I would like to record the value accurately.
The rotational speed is 800 rpm
